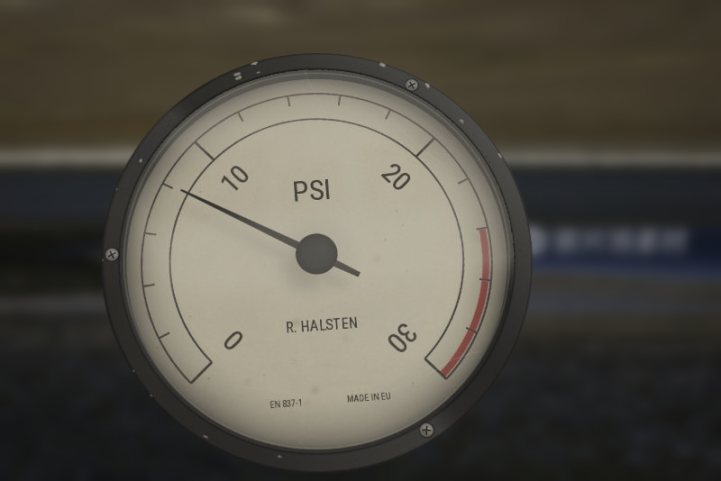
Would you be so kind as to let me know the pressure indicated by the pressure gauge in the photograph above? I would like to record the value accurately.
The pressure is 8 psi
